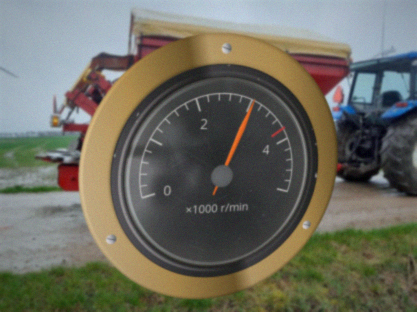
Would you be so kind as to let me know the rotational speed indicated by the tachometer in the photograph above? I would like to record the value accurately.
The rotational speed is 3000 rpm
